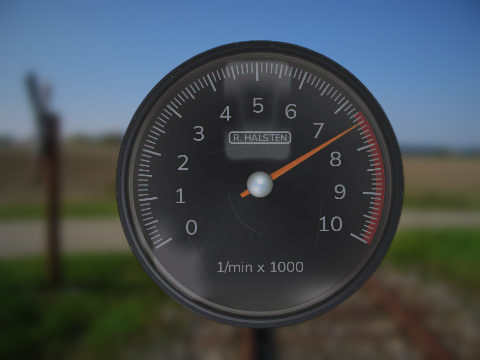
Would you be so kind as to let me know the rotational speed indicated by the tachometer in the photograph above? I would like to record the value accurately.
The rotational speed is 7500 rpm
